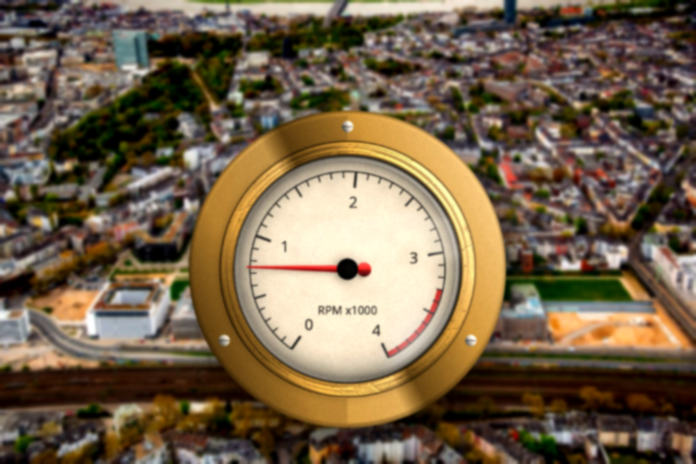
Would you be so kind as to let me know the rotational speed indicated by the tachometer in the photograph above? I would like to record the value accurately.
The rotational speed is 750 rpm
